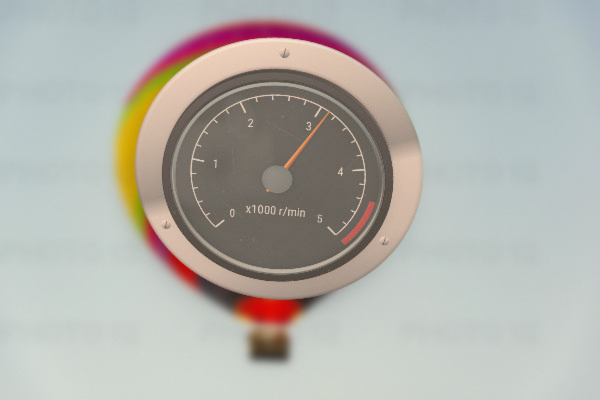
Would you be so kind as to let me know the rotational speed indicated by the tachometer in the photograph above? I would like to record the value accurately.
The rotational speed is 3100 rpm
